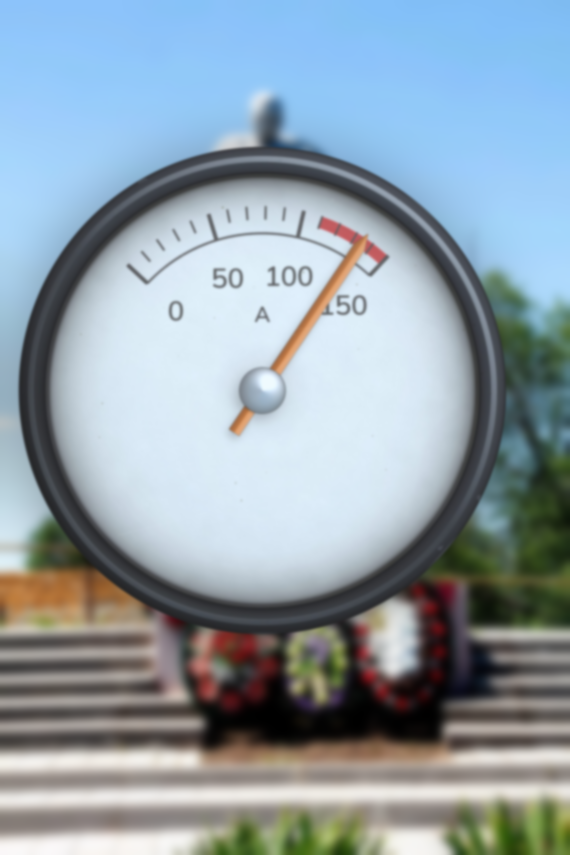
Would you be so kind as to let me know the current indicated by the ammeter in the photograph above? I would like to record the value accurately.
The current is 135 A
